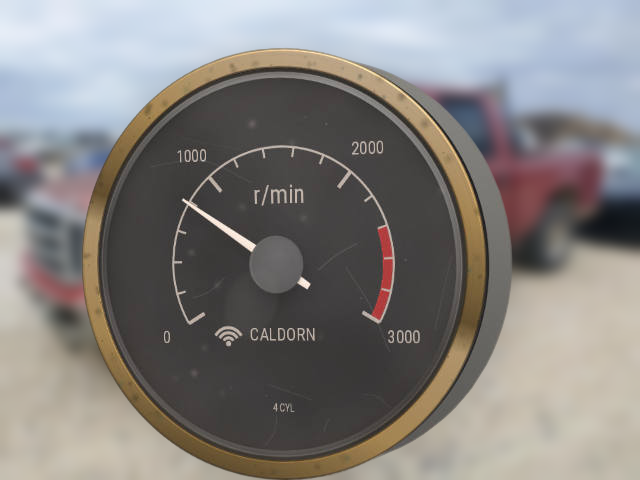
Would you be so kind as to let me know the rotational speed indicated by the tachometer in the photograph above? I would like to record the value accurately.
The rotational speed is 800 rpm
